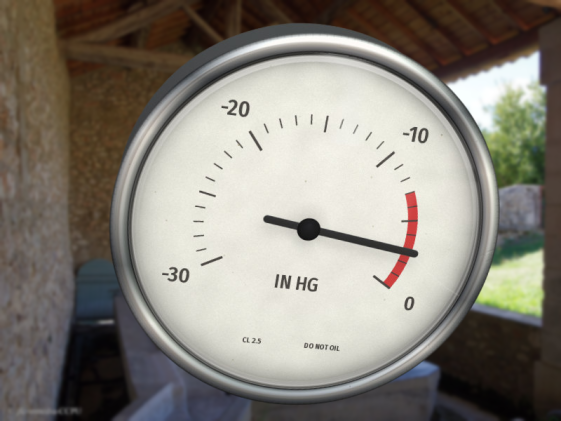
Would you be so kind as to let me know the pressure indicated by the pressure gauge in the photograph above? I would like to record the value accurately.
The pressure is -3 inHg
